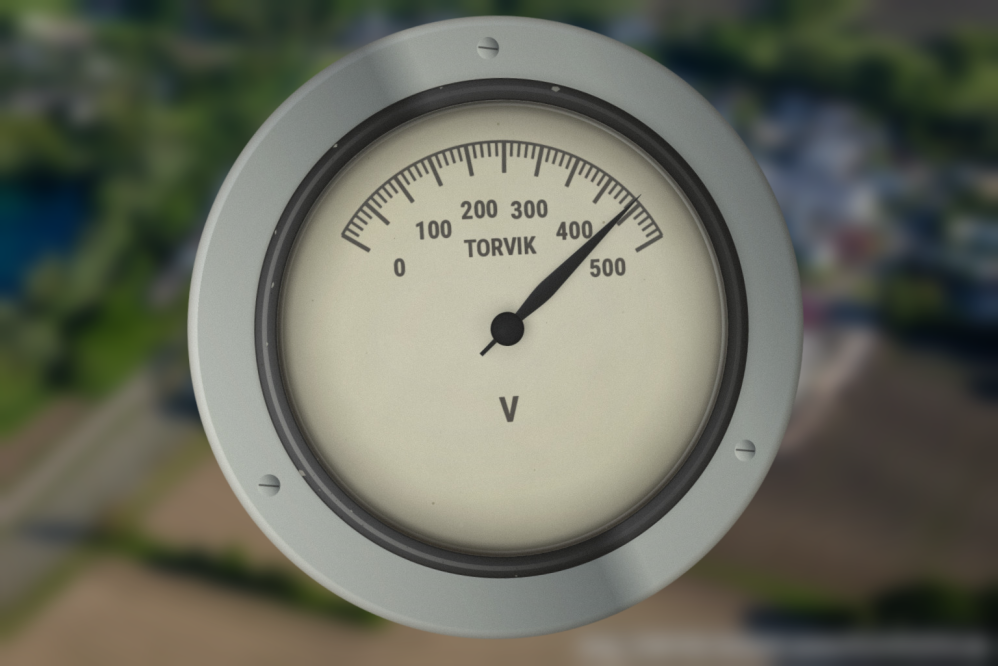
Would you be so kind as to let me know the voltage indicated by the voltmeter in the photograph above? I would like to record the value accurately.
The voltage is 440 V
